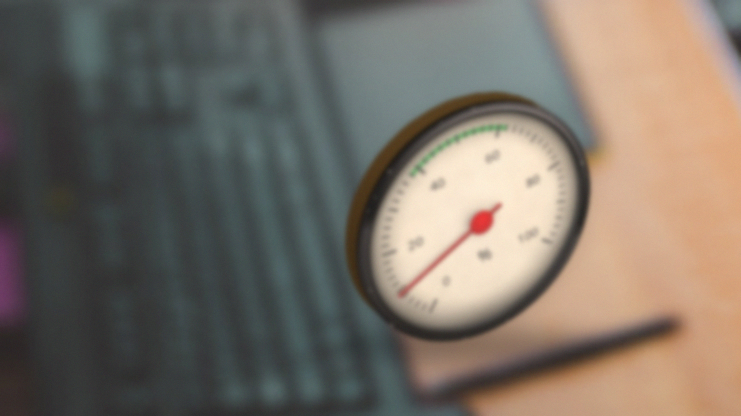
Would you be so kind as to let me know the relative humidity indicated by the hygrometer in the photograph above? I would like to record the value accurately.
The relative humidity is 10 %
